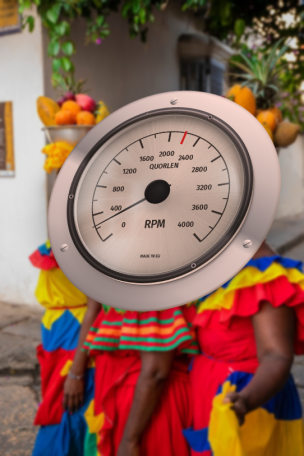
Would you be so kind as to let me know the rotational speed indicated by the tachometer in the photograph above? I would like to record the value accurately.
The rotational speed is 200 rpm
